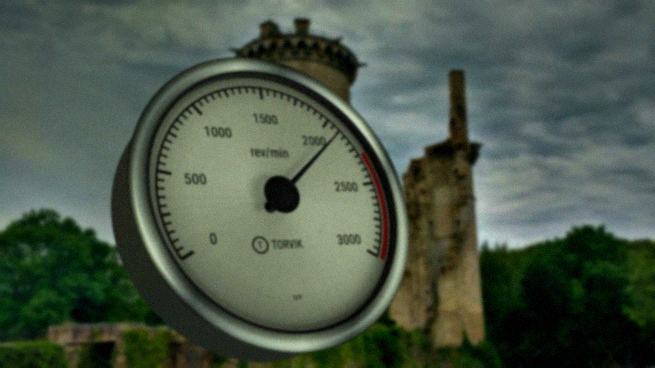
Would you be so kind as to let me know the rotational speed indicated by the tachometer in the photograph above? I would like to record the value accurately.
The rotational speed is 2100 rpm
